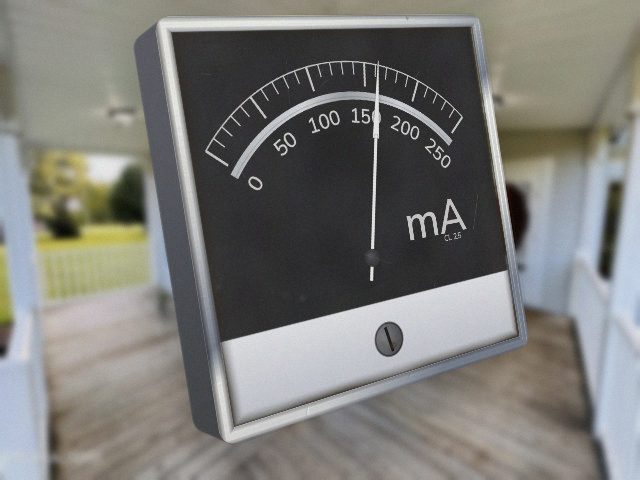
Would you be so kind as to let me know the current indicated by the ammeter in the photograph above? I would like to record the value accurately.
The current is 160 mA
